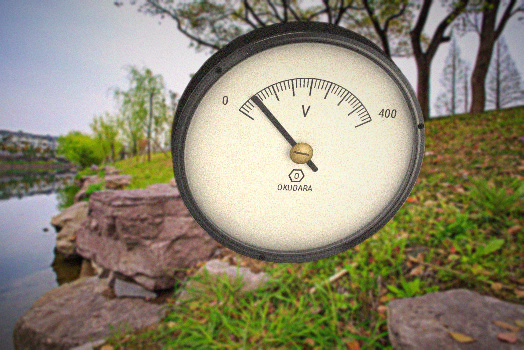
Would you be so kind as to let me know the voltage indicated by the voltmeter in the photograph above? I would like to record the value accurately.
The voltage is 50 V
